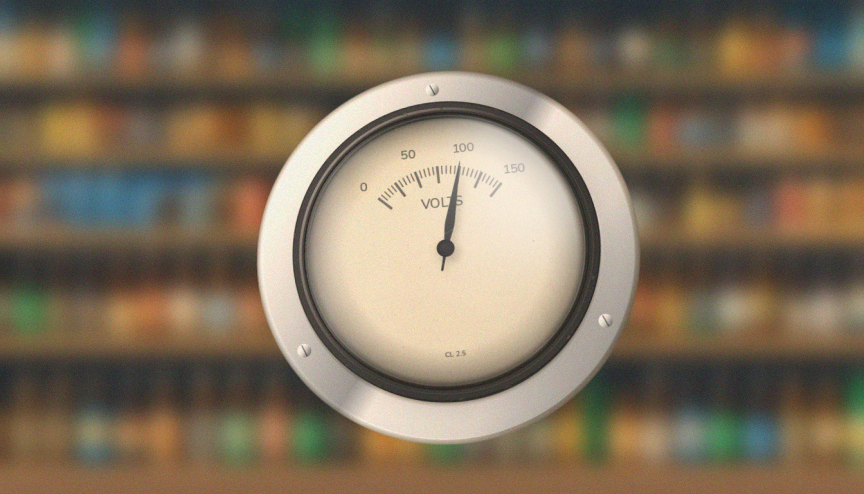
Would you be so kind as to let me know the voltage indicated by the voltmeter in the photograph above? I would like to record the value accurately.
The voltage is 100 V
